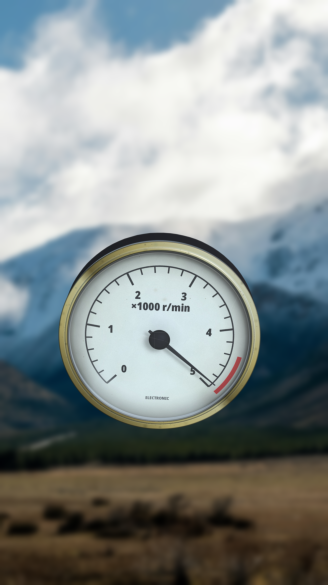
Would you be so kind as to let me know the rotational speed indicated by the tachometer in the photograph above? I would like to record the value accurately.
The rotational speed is 4900 rpm
